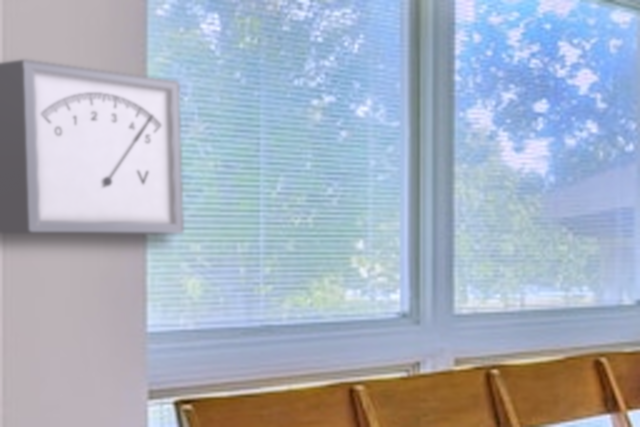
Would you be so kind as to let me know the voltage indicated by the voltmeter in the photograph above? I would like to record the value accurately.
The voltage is 4.5 V
